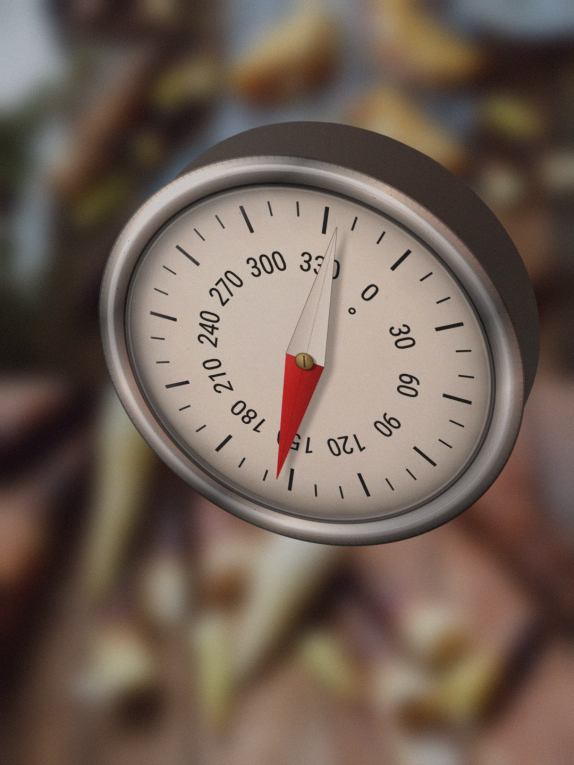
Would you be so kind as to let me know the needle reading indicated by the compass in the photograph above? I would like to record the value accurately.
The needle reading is 155 °
